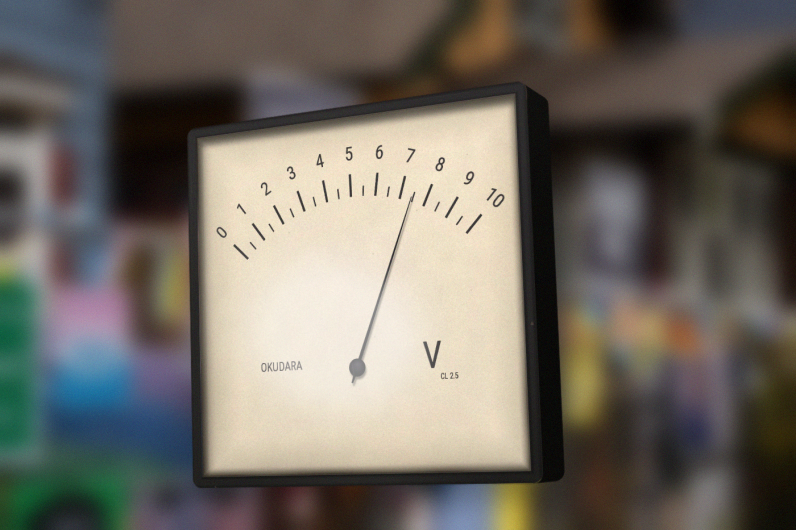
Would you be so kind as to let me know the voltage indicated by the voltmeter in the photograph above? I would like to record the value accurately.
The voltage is 7.5 V
